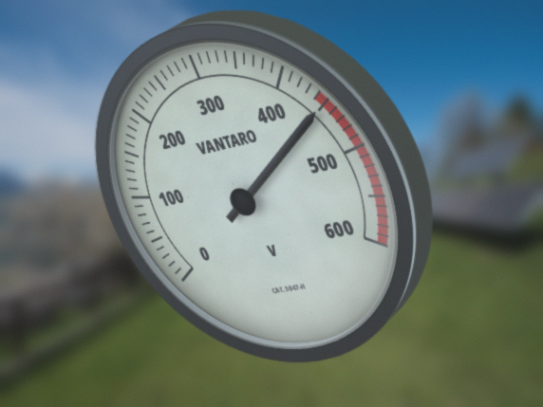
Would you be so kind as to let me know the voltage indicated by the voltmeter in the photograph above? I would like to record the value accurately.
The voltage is 450 V
